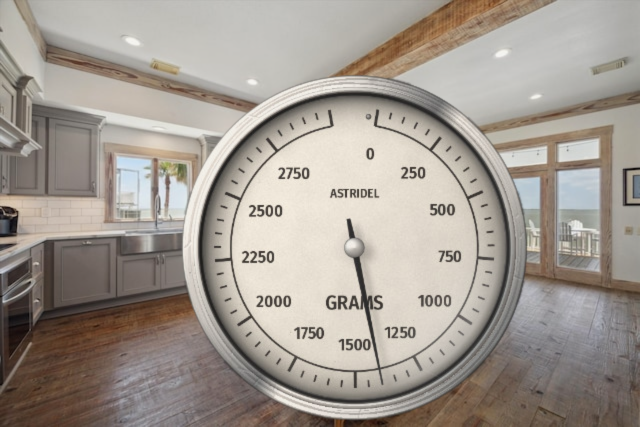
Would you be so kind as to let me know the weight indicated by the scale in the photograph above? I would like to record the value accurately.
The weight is 1400 g
